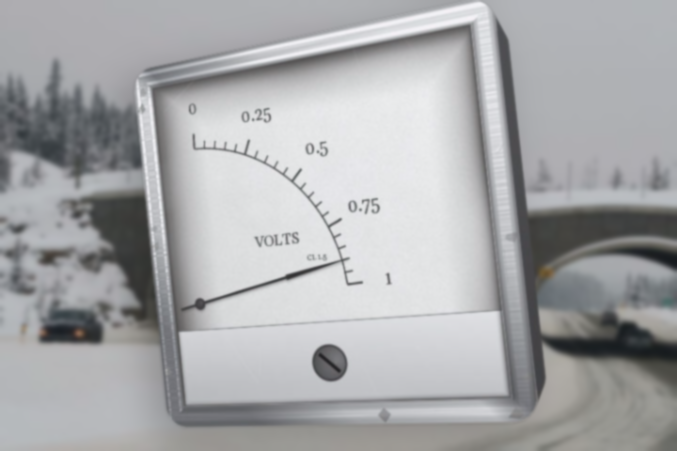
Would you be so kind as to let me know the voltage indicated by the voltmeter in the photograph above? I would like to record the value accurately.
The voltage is 0.9 V
